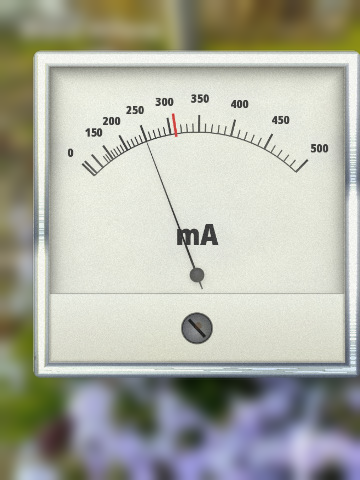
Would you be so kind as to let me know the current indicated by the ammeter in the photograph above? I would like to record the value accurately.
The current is 250 mA
